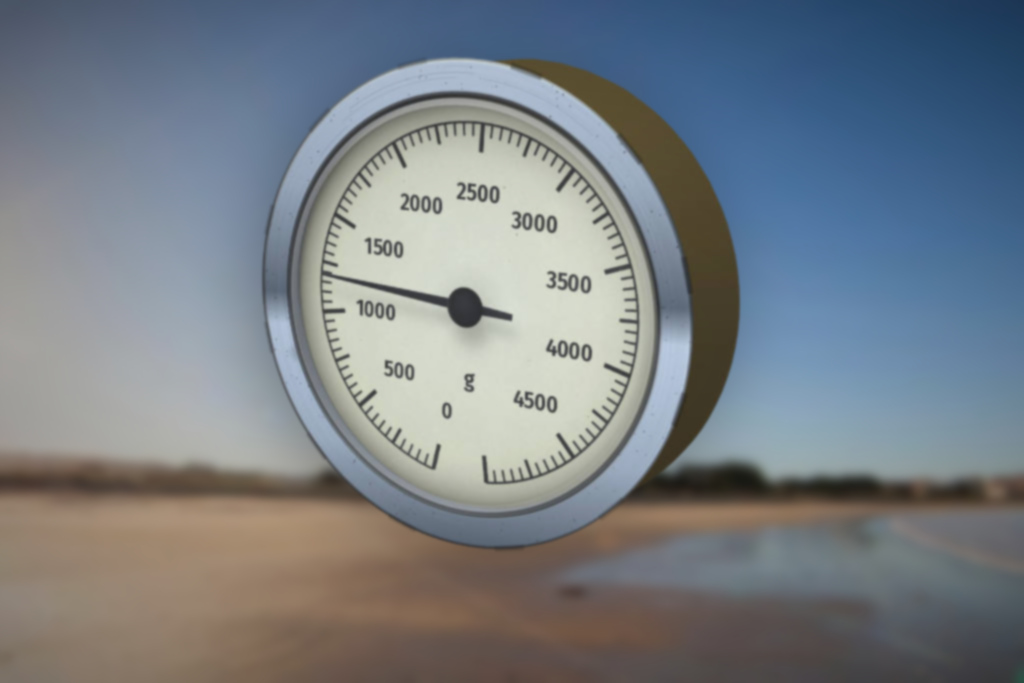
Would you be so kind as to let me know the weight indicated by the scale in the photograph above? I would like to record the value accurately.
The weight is 1200 g
